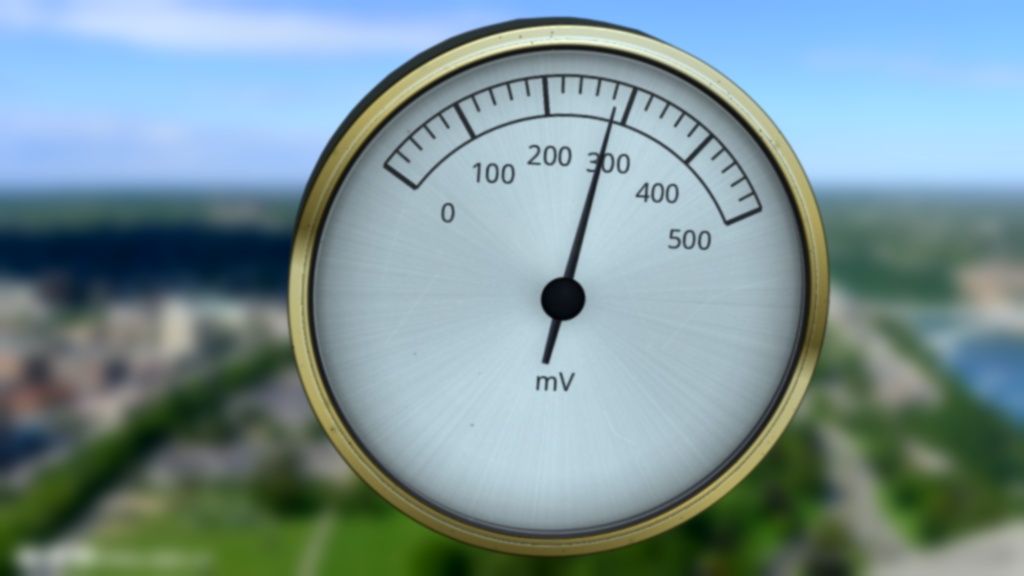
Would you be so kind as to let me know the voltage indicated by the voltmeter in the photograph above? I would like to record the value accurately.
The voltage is 280 mV
